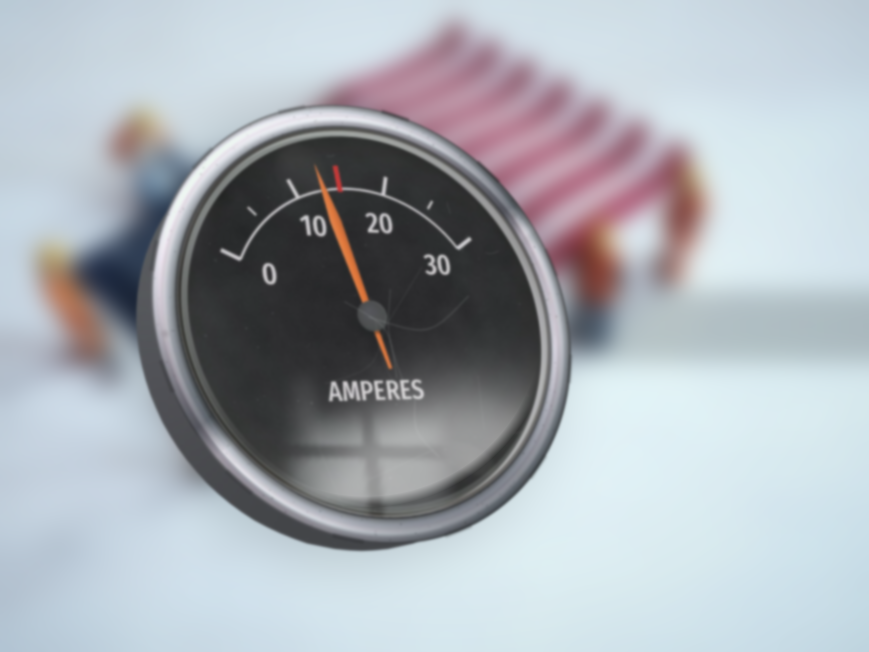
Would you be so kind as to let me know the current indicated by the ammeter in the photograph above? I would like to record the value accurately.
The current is 12.5 A
